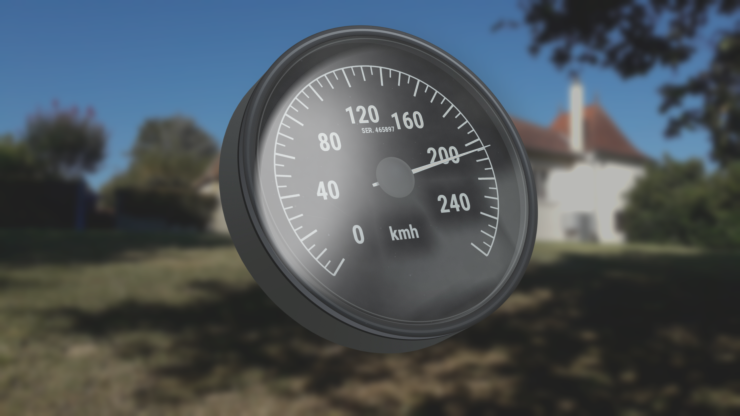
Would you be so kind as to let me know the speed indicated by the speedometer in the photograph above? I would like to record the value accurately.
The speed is 205 km/h
